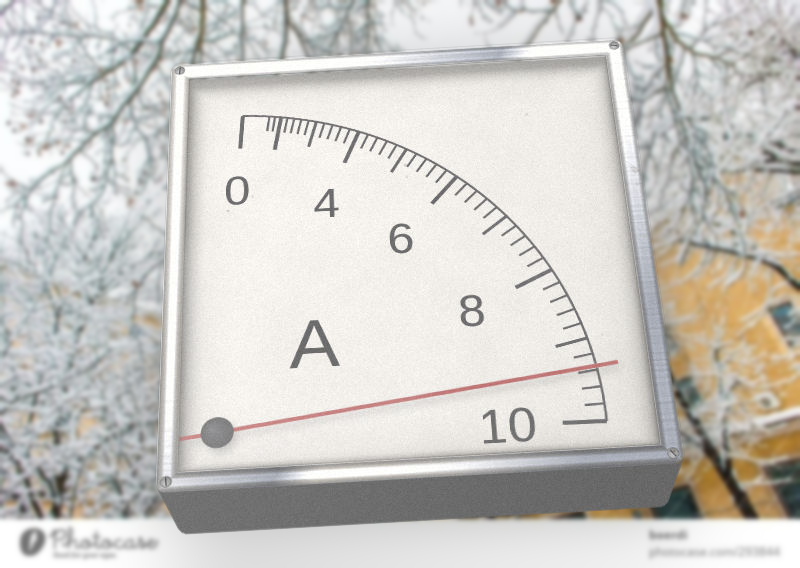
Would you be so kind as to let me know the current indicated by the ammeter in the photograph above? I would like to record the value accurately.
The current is 9.4 A
